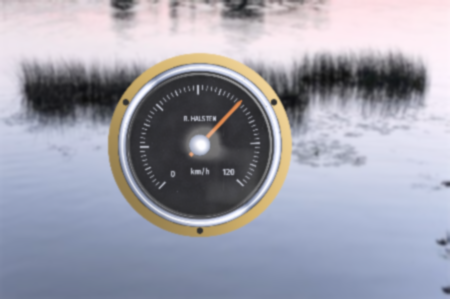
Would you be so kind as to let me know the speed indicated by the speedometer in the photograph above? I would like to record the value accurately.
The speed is 80 km/h
